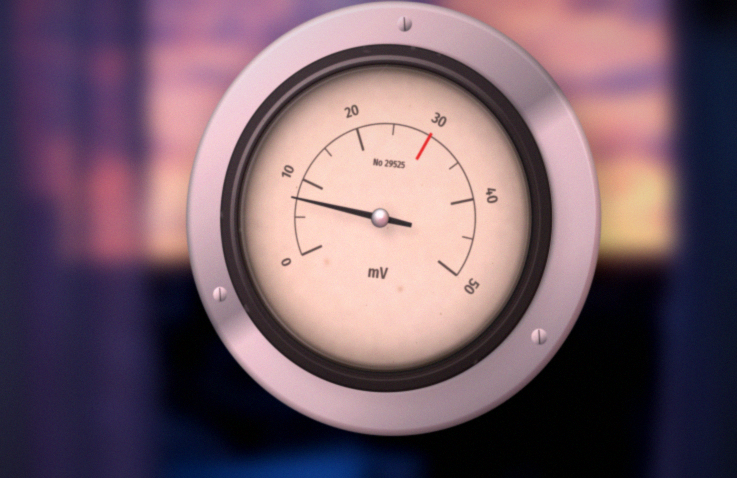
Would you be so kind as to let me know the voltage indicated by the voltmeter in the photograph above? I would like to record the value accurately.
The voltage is 7.5 mV
